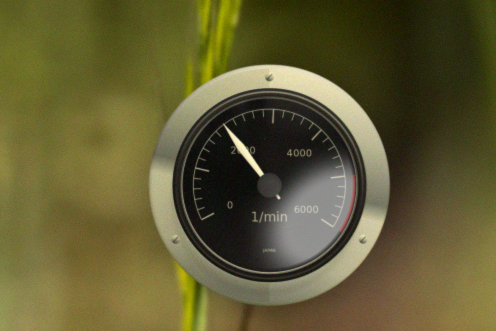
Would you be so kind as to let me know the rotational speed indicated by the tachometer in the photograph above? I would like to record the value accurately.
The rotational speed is 2000 rpm
